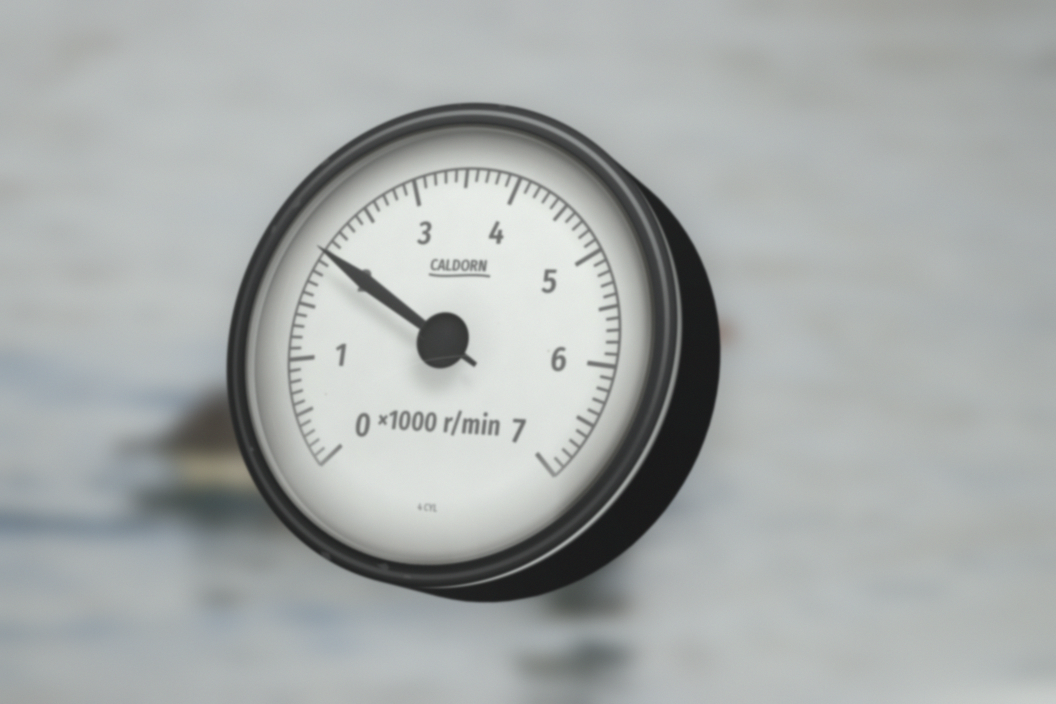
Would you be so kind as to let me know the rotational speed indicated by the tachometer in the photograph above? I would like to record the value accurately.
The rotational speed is 2000 rpm
